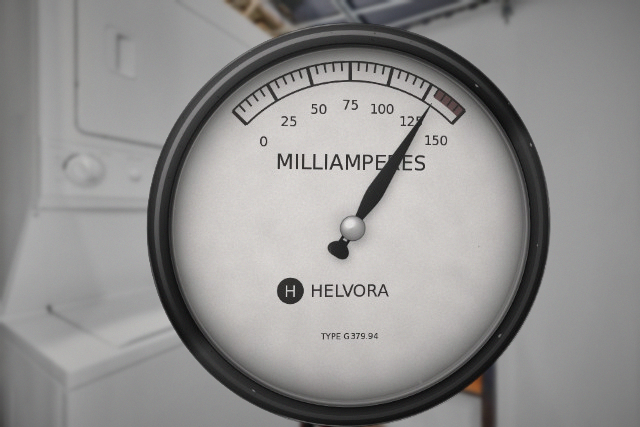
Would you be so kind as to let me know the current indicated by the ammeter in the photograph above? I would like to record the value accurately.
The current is 130 mA
